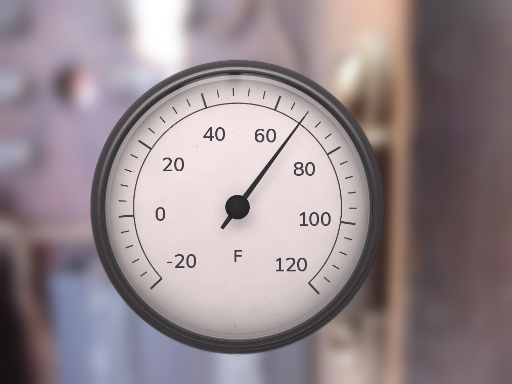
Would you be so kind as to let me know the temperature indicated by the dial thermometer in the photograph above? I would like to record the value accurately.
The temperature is 68 °F
